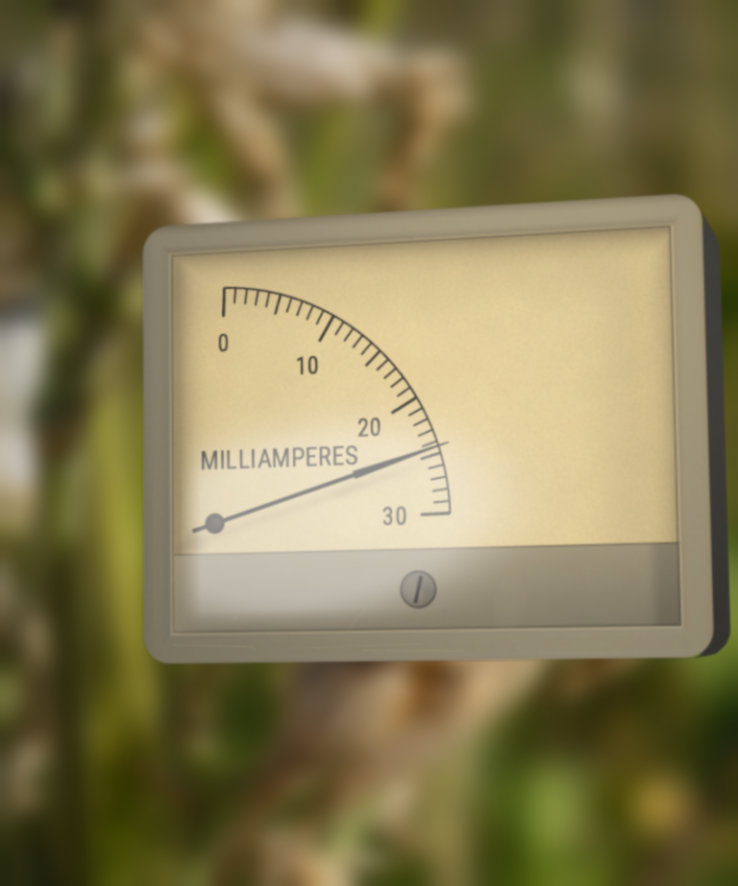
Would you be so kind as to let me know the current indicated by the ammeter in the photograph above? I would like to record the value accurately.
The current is 24.5 mA
